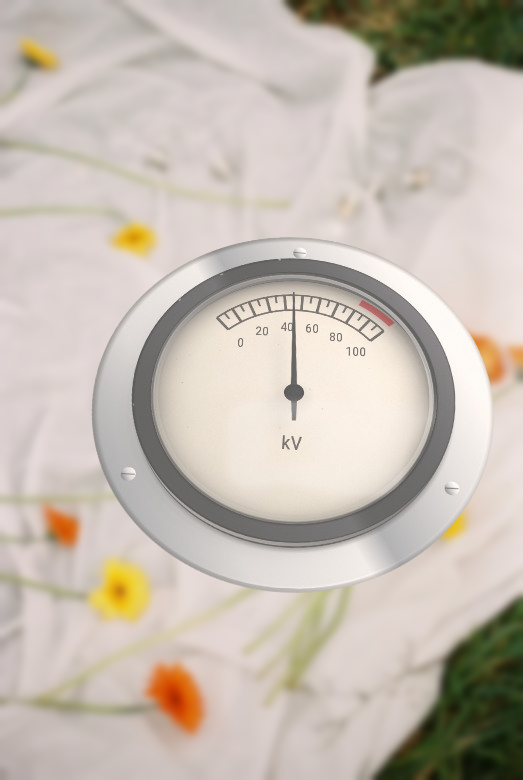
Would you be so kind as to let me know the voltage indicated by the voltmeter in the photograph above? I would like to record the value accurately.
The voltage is 45 kV
